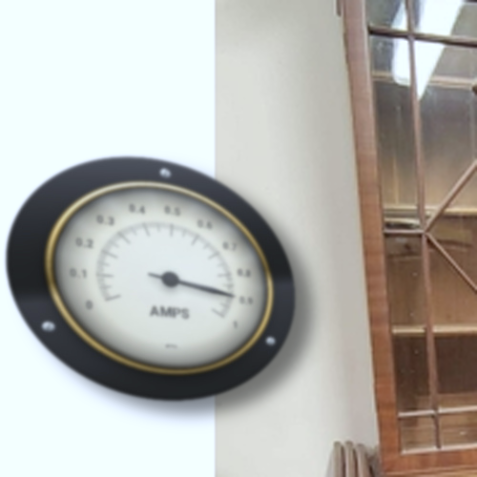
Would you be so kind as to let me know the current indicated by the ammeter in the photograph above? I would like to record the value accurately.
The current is 0.9 A
